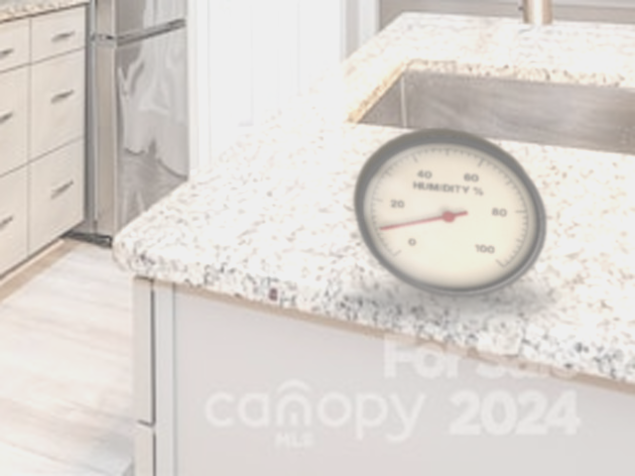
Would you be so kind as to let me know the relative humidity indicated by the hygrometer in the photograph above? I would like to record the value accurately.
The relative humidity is 10 %
